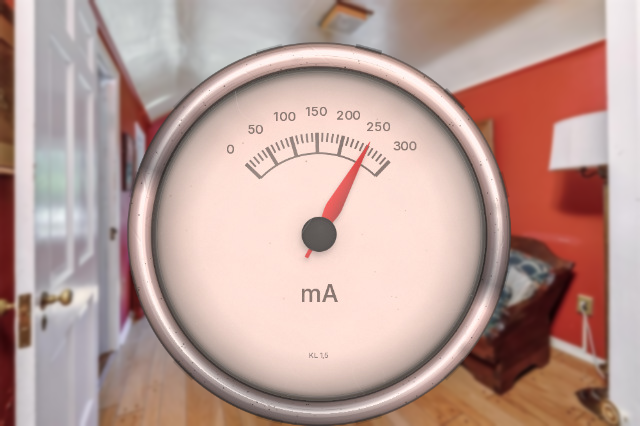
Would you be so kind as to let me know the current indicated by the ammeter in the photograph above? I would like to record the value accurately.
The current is 250 mA
